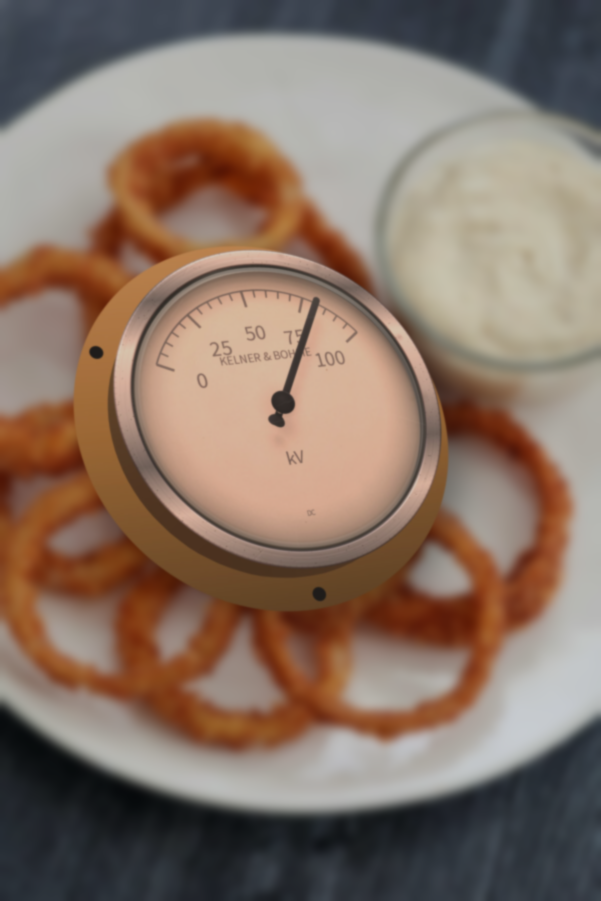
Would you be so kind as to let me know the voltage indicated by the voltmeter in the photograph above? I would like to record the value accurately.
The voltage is 80 kV
